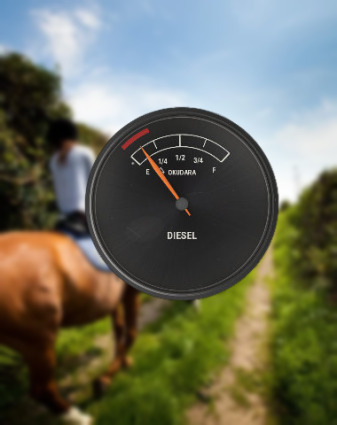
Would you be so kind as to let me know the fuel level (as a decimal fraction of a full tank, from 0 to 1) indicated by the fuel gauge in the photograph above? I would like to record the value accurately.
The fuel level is 0.125
